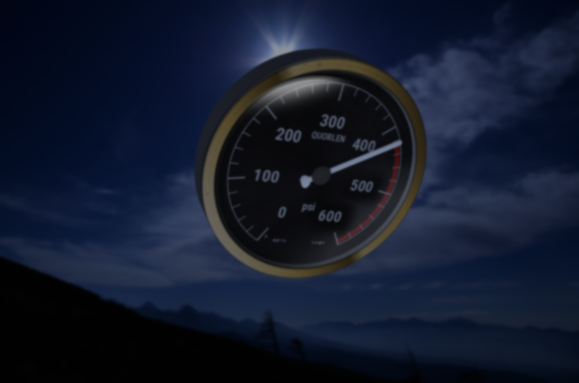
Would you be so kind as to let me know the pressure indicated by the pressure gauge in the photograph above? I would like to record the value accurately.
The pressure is 420 psi
